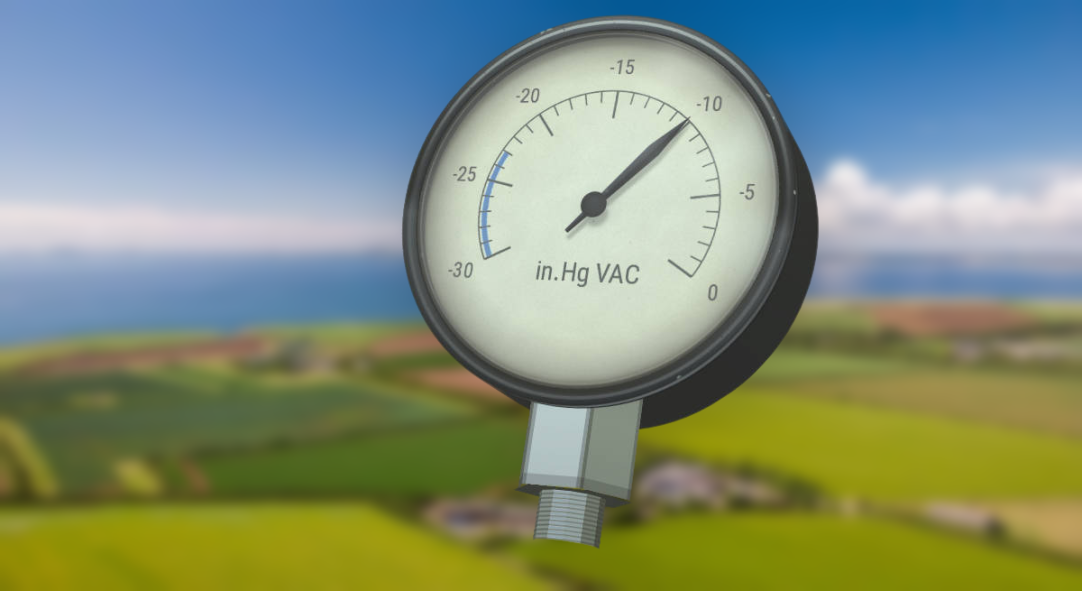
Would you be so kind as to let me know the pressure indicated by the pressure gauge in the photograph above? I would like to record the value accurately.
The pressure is -10 inHg
